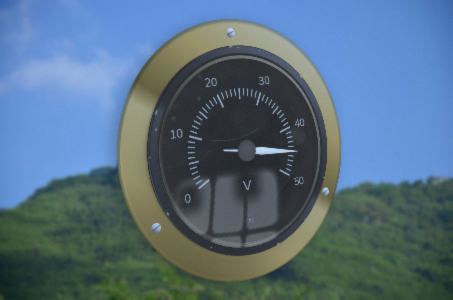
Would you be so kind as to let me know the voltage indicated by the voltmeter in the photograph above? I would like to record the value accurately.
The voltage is 45 V
